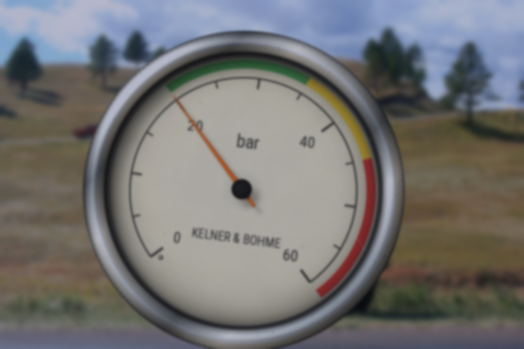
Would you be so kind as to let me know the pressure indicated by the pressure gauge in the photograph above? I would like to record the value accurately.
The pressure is 20 bar
